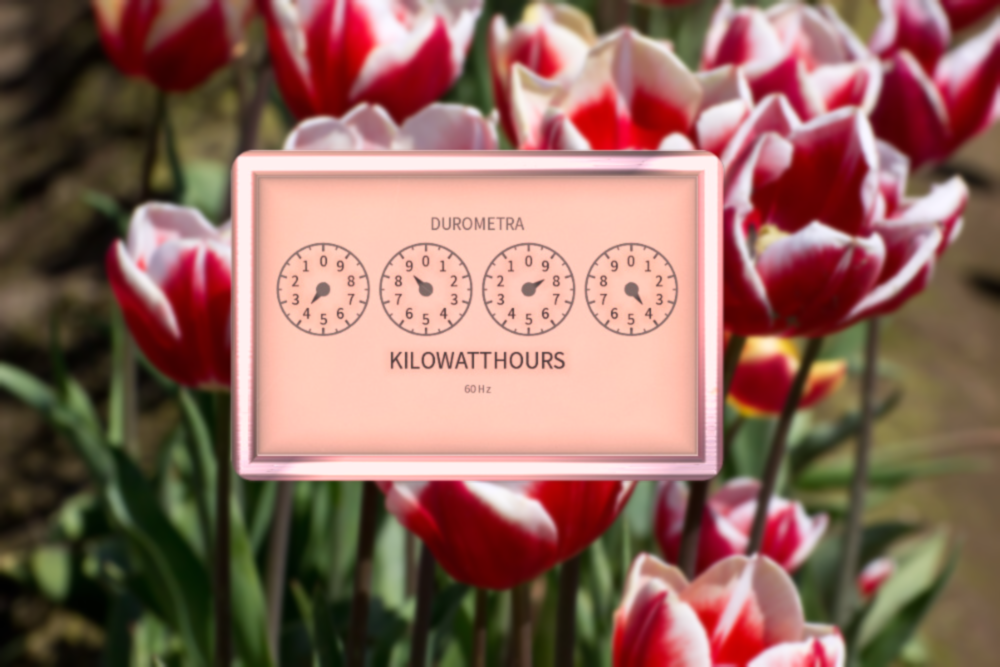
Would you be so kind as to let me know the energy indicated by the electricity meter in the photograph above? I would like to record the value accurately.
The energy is 3884 kWh
